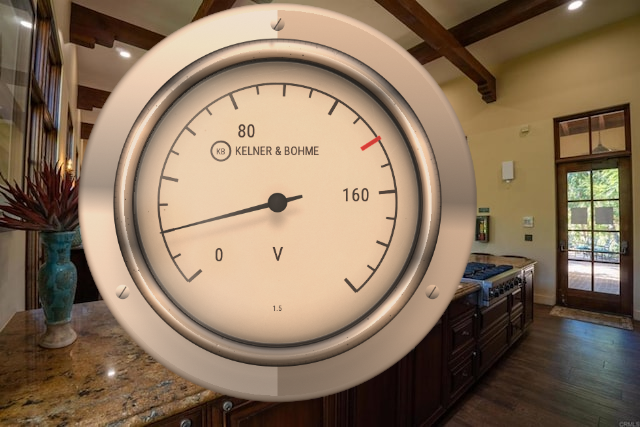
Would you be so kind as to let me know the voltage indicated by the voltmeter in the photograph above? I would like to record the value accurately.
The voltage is 20 V
